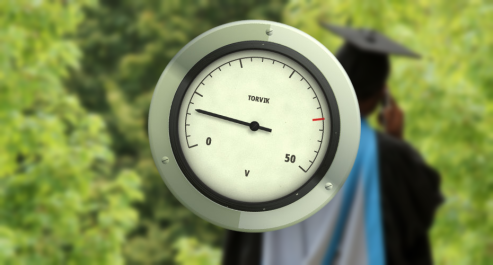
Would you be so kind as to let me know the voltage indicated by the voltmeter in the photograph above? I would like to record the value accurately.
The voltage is 7 V
